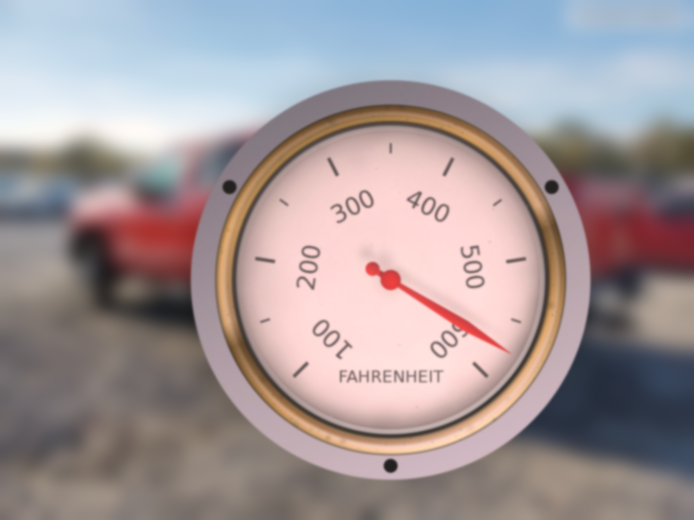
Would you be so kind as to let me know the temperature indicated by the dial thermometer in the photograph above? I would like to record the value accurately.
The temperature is 575 °F
